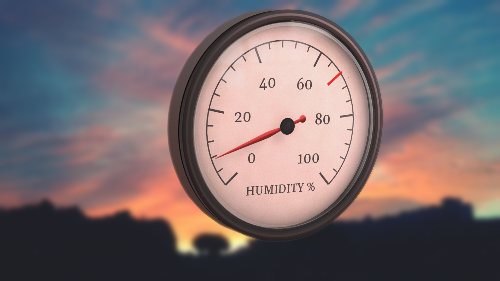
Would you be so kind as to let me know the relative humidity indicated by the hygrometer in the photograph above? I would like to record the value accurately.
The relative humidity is 8 %
